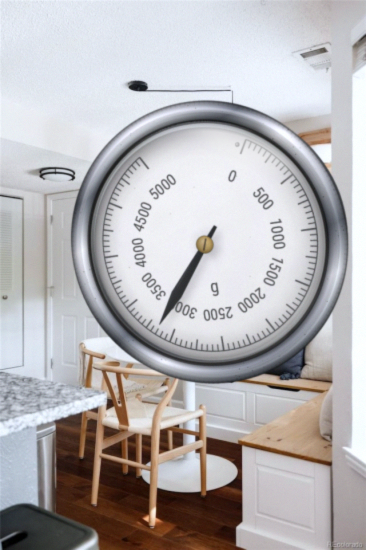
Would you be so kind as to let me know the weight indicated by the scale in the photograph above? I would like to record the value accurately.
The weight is 3150 g
